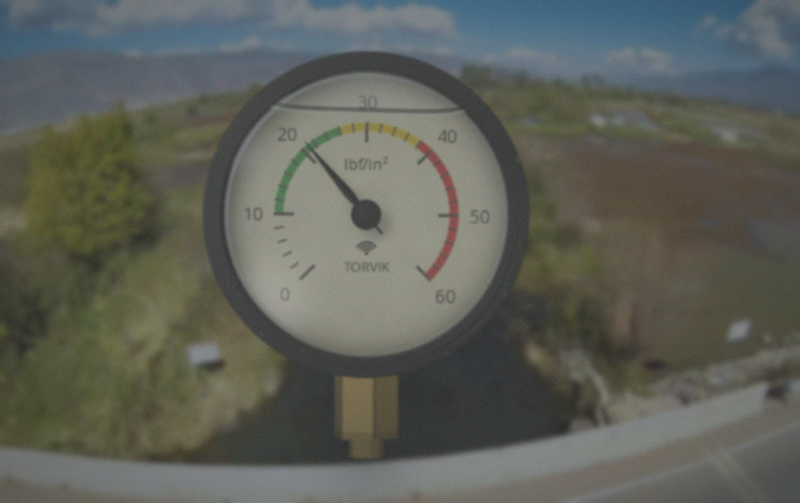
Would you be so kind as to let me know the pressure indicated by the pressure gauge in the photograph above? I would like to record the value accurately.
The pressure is 21 psi
